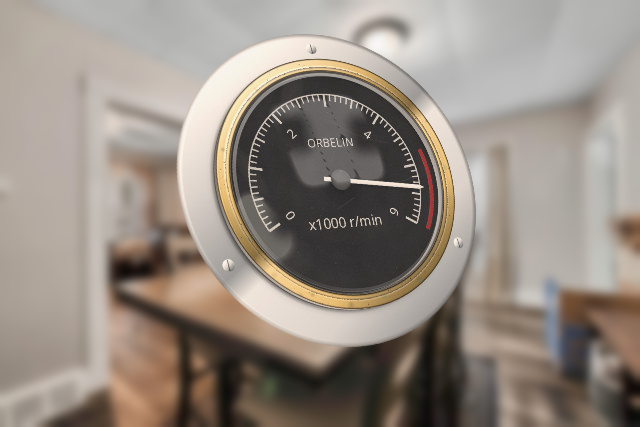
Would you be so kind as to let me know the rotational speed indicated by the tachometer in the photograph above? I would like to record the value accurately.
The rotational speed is 5400 rpm
